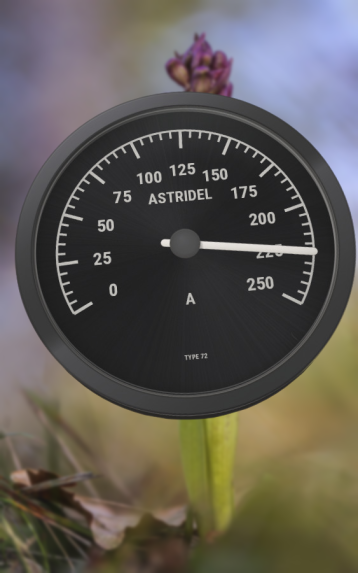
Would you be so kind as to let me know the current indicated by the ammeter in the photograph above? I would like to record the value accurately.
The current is 225 A
